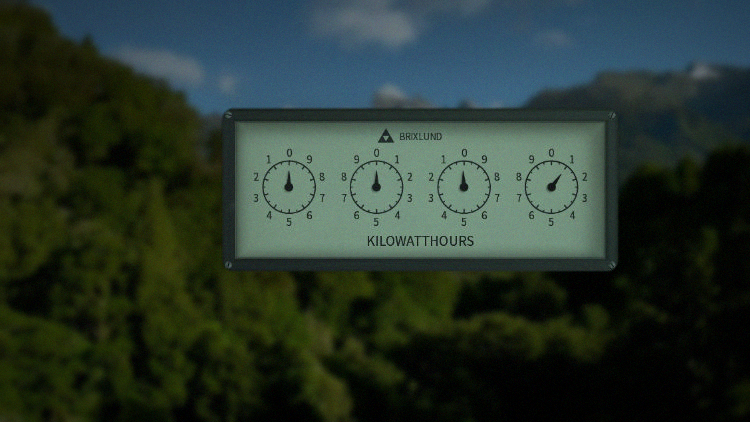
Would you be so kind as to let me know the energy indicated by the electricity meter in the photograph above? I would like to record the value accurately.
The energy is 1 kWh
